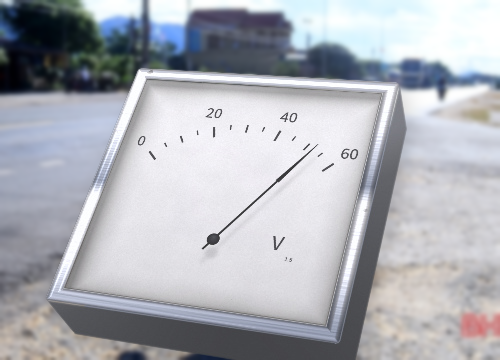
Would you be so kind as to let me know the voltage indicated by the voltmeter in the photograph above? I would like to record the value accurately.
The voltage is 52.5 V
